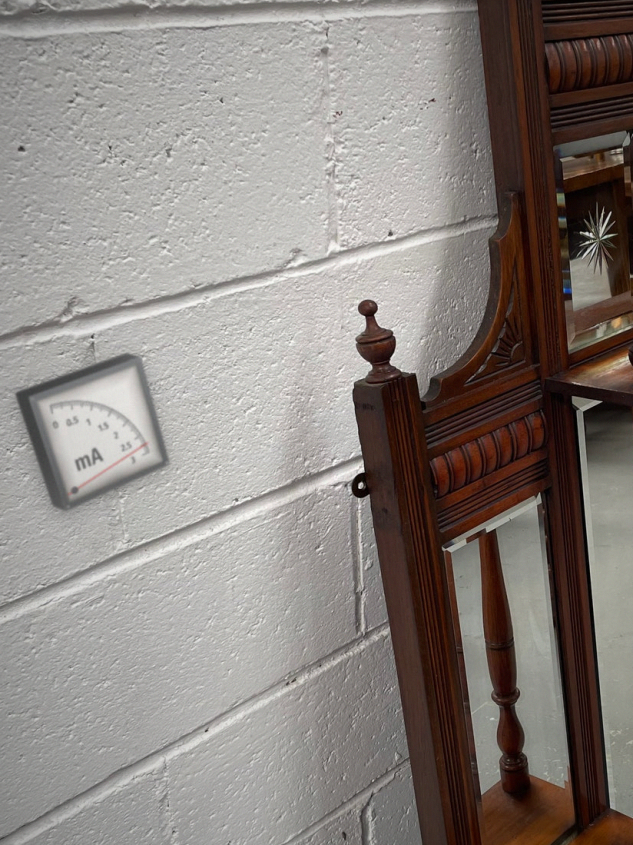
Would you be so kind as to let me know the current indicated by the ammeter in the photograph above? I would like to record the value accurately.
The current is 2.75 mA
